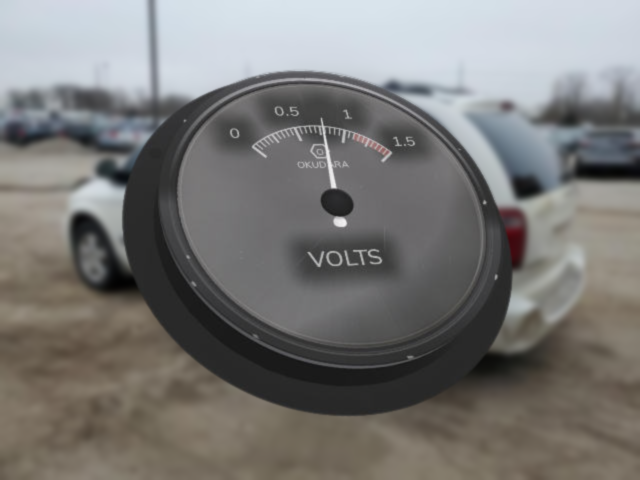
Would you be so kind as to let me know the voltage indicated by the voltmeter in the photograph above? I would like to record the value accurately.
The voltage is 0.75 V
